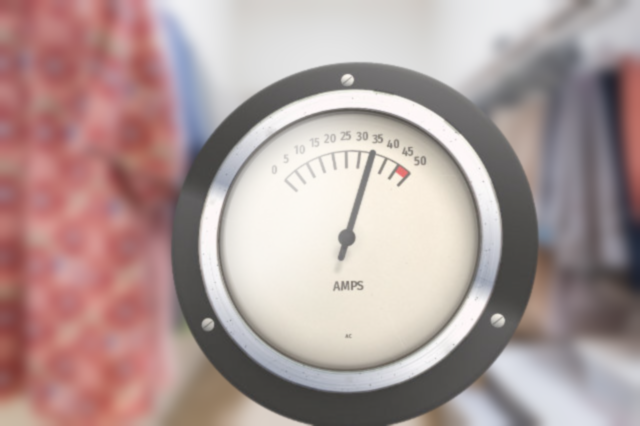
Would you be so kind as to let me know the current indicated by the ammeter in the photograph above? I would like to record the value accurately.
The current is 35 A
